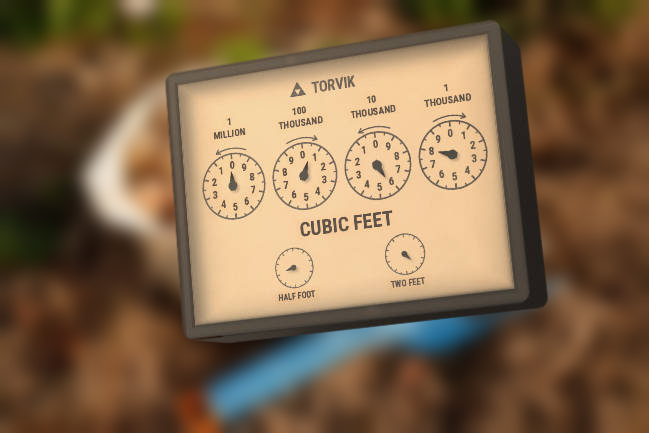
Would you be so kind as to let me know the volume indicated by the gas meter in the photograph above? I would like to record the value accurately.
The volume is 5800 ft³
